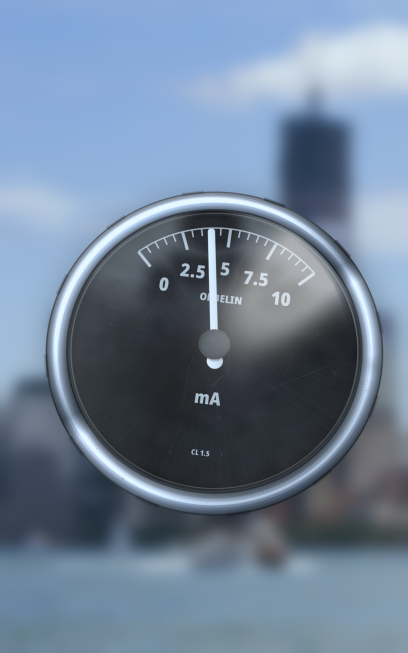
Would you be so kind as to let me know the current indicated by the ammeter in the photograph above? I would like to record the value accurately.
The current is 4 mA
